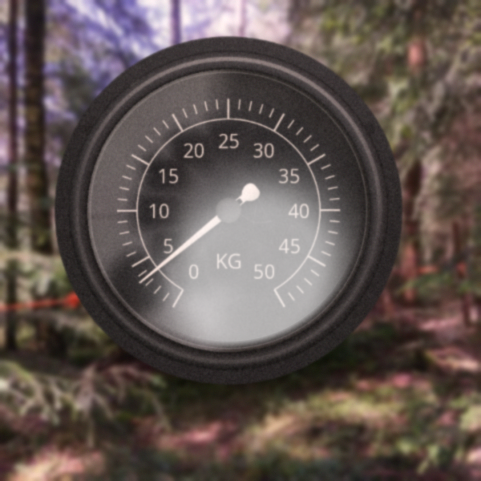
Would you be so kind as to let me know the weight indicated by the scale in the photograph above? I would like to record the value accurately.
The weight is 3.5 kg
